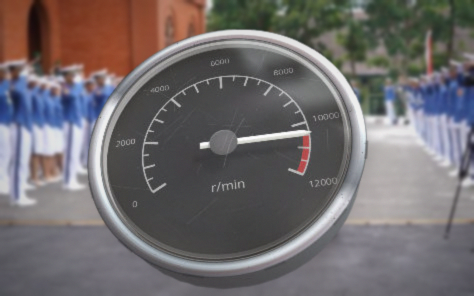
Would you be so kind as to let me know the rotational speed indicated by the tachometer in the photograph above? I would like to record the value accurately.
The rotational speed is 10500 rpm
